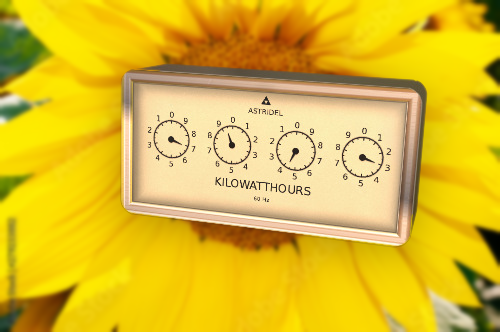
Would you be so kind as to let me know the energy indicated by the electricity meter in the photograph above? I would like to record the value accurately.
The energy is 6943 kWh
